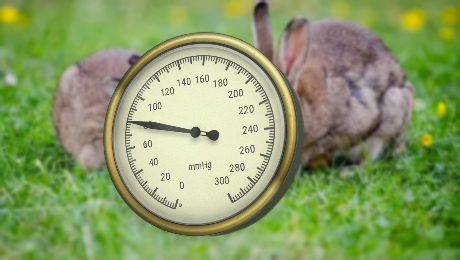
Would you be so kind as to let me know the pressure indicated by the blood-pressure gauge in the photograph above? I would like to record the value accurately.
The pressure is 80 mmHg
